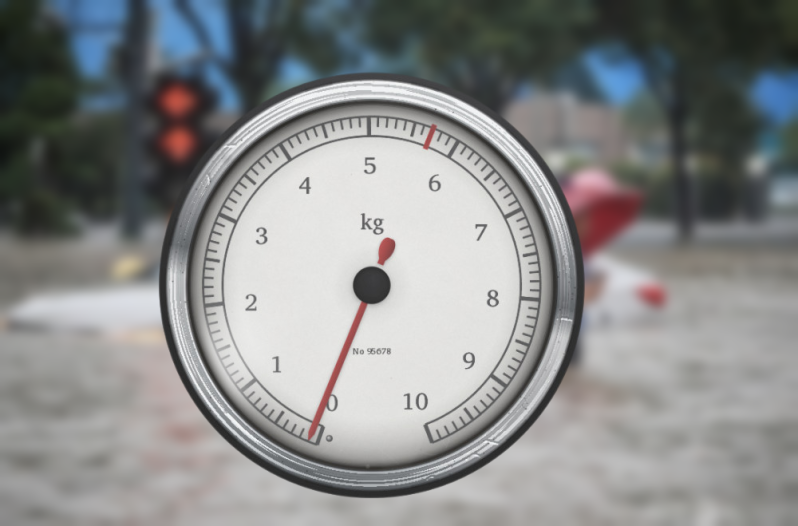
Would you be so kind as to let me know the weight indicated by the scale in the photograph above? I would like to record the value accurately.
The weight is 0.1 kg
